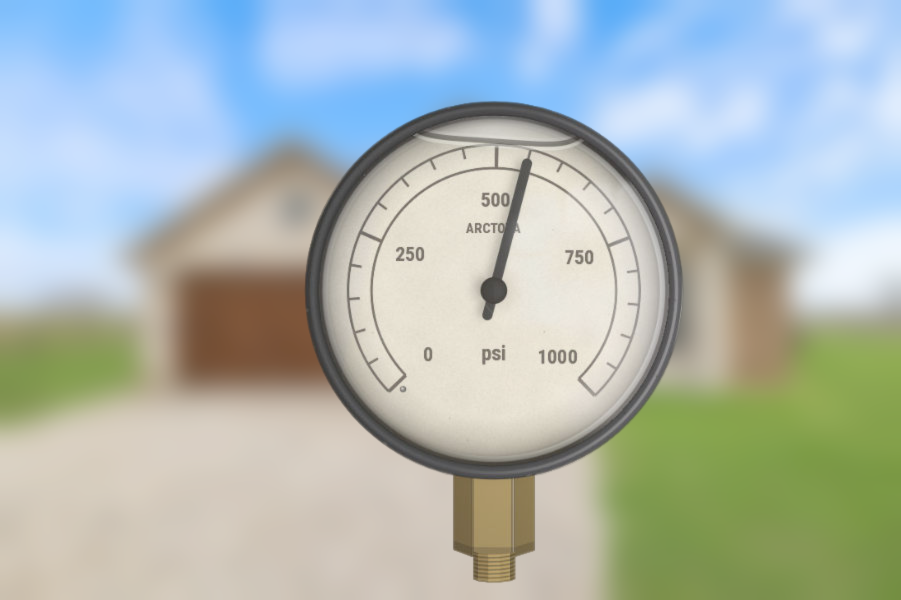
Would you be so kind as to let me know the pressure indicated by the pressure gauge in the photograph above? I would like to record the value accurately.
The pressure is 550 psi
